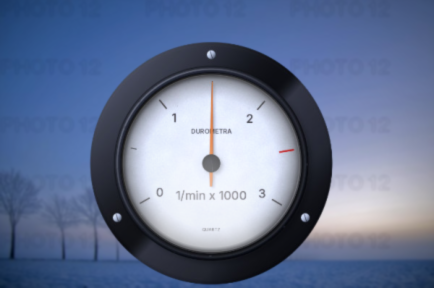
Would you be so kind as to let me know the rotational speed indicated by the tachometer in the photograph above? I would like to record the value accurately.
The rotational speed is 1500 rpm
